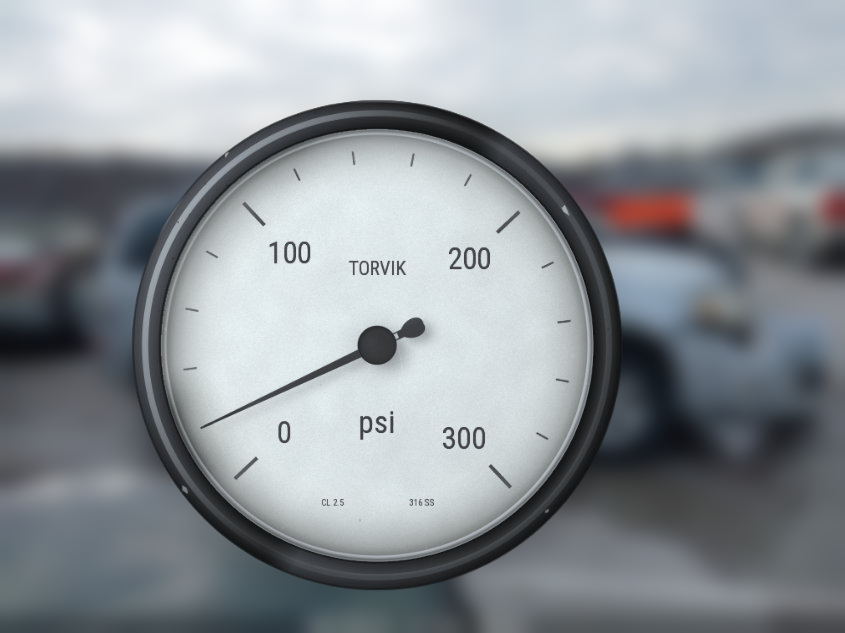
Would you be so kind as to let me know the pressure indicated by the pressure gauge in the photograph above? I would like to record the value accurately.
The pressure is 20 psi
